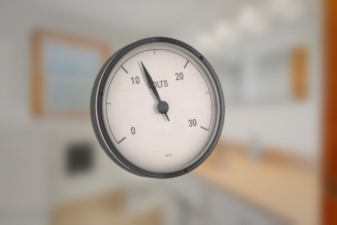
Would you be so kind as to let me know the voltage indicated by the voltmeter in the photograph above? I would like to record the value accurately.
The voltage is 12.5 V
